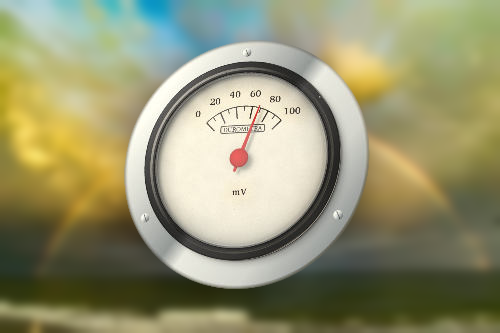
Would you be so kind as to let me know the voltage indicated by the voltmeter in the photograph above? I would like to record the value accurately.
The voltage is 70 mV
